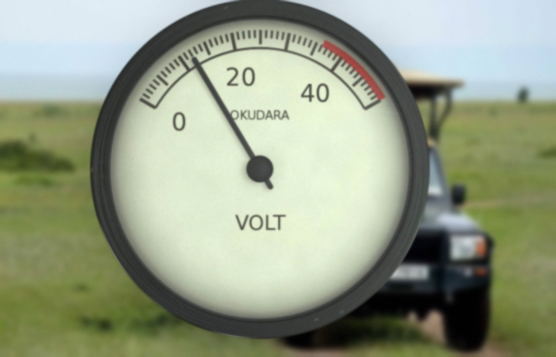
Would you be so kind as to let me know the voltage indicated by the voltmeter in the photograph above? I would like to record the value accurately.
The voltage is 12 V
